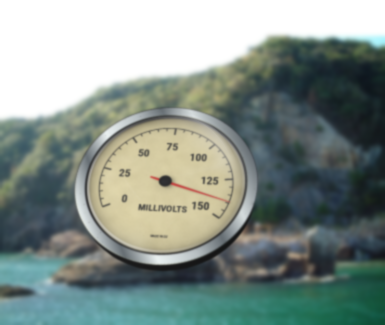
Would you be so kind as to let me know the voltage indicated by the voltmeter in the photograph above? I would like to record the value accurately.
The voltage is 140 mV
